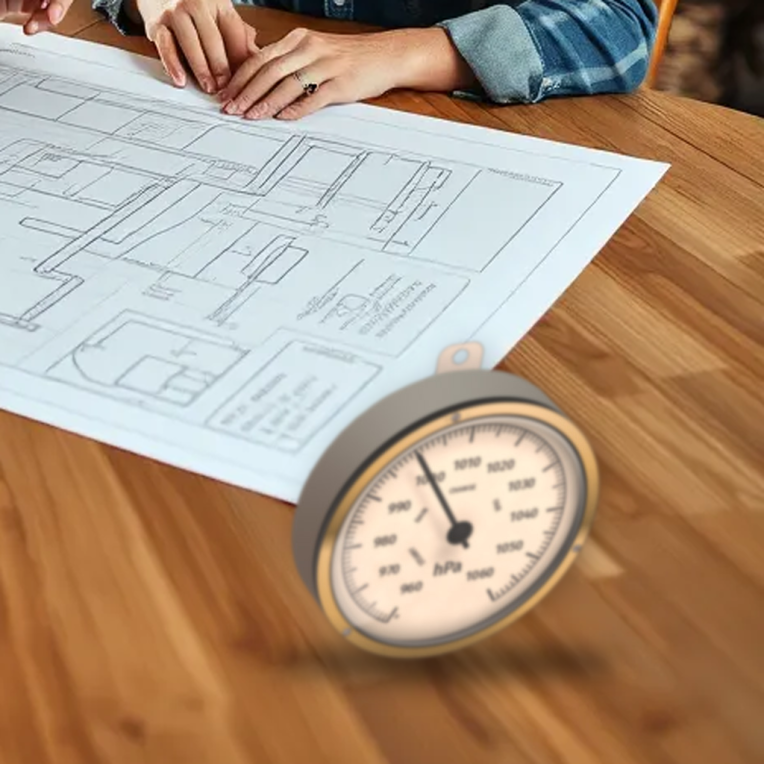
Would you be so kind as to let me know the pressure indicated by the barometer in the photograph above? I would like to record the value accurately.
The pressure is 1000 hPa
